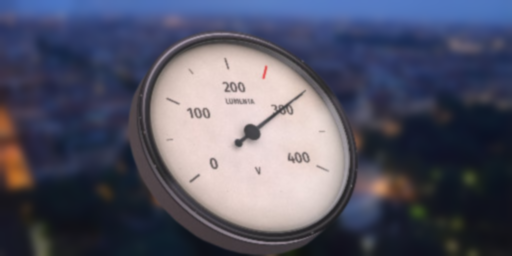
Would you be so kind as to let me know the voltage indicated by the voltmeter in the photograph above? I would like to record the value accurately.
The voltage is 300 V
